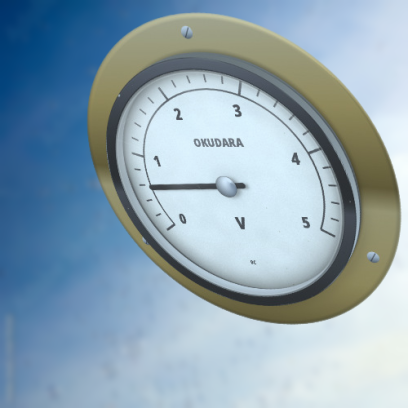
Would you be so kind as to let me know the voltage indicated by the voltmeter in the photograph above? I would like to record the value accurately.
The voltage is 0.6 V
